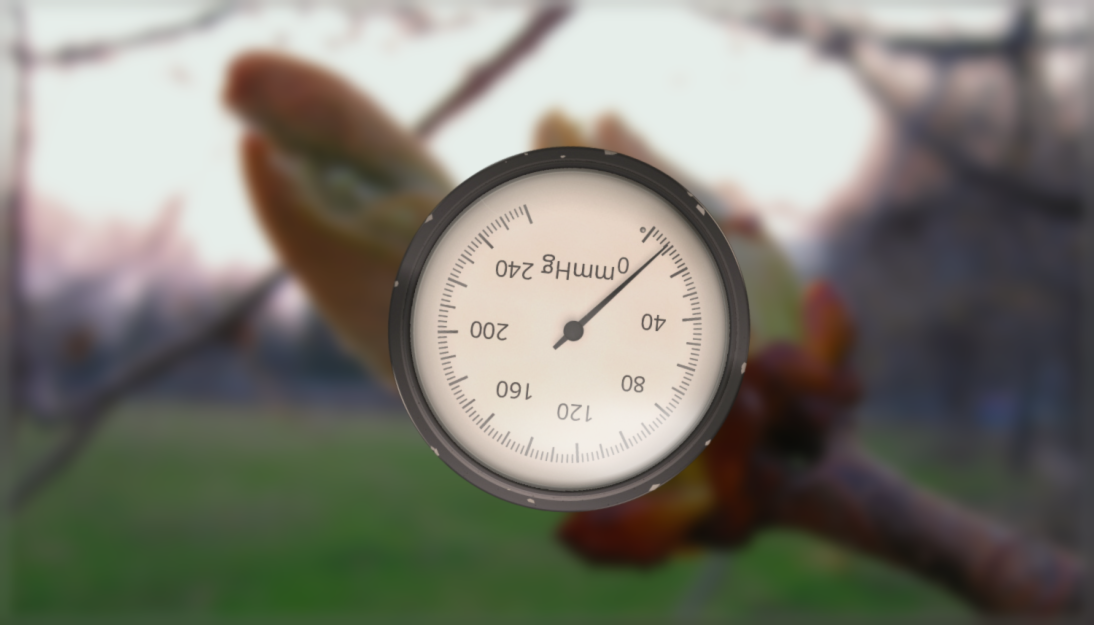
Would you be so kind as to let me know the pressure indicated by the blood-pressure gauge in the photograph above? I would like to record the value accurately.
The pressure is 8 mmHg
